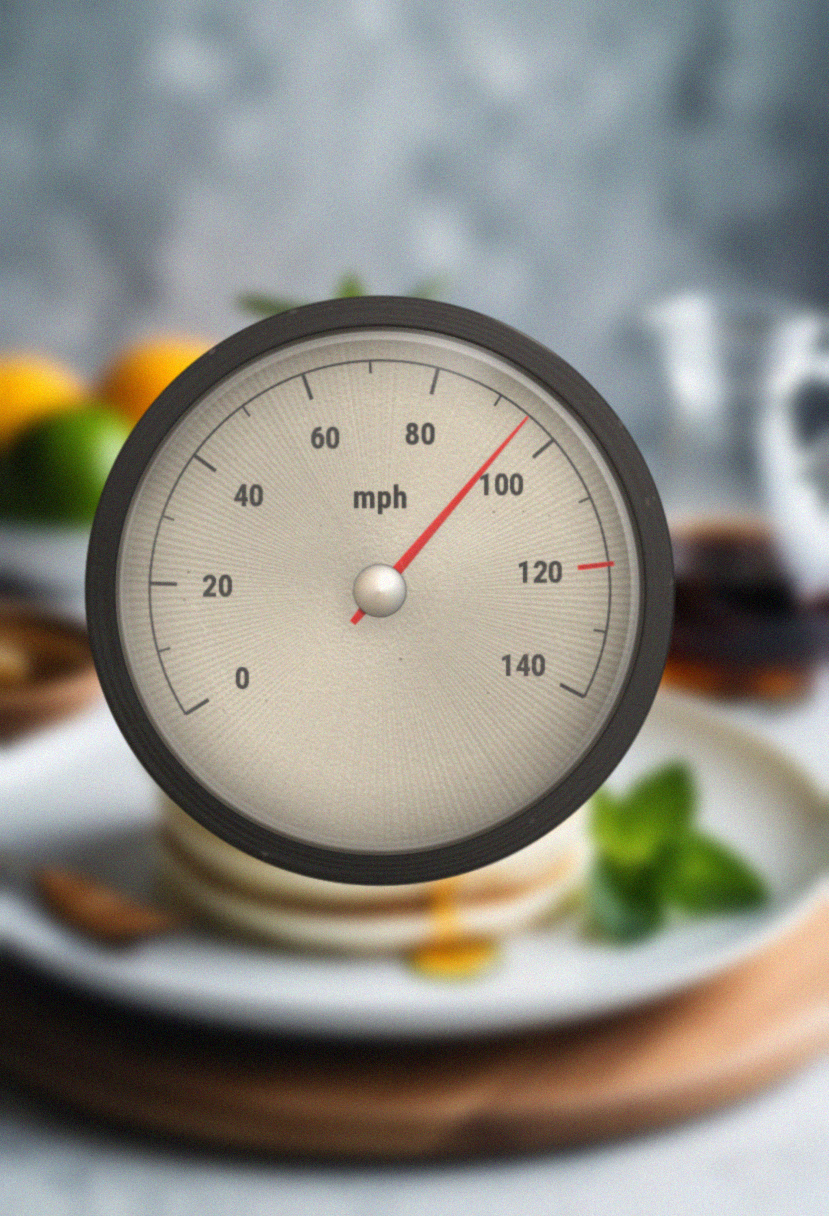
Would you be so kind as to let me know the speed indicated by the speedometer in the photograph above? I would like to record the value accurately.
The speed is 95 mph
